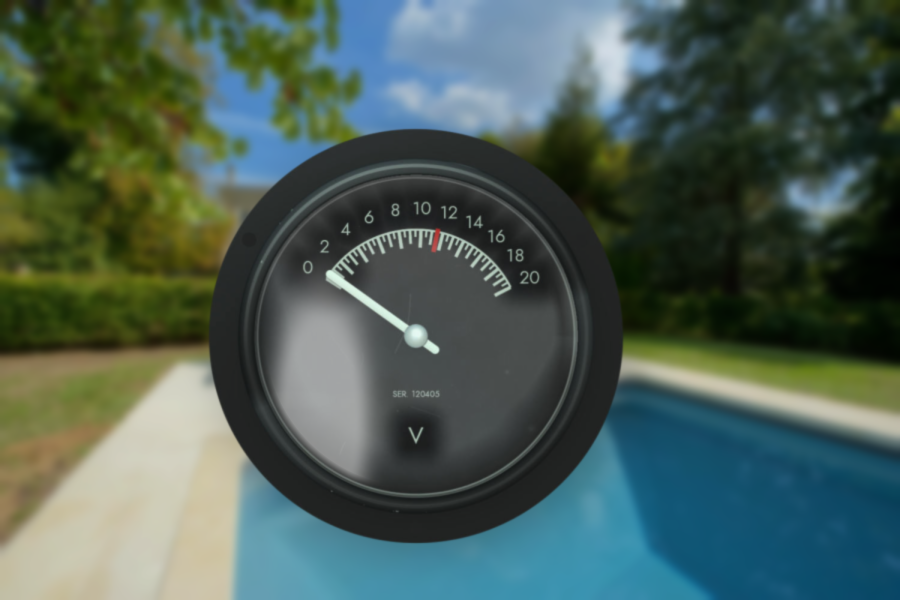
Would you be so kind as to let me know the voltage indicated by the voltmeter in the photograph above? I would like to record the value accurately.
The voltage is 0.5 V
